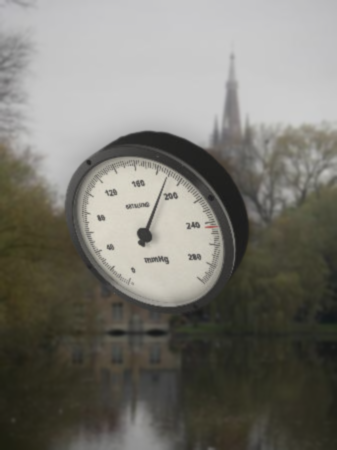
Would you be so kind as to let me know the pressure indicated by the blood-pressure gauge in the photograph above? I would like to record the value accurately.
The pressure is 190 mmHg
